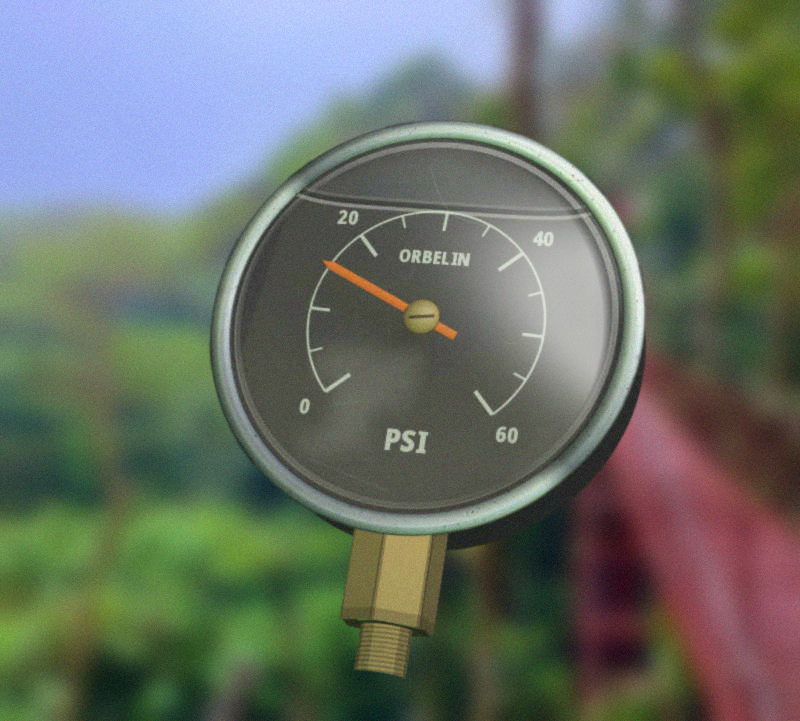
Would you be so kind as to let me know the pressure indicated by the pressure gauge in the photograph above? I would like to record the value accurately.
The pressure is 15 psi
